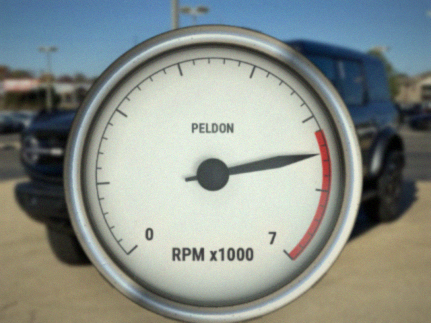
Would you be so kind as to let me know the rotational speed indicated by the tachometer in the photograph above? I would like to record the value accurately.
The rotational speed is 5500 rpm
